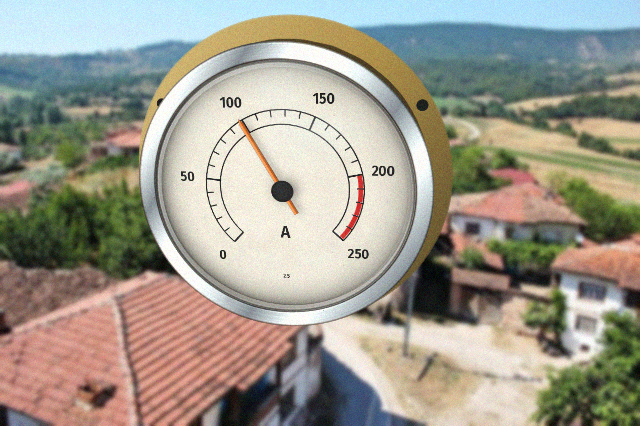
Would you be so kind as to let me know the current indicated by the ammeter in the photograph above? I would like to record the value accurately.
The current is 100 A
